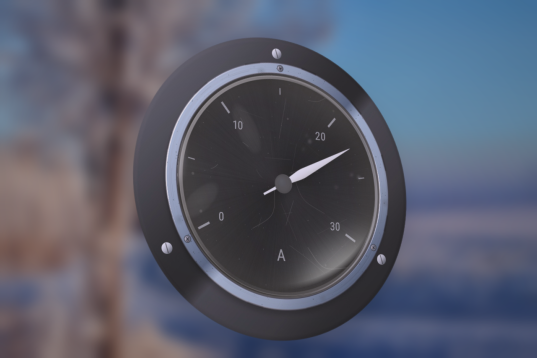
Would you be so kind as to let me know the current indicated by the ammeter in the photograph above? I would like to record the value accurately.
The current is 22.5 A
